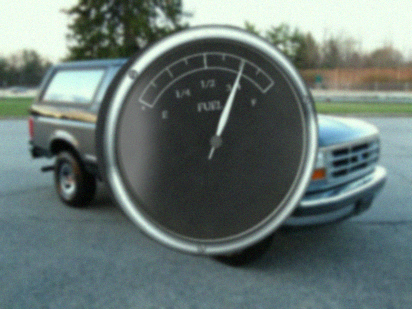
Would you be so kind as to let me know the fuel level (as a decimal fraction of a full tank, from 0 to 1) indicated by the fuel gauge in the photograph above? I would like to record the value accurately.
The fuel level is 0.75
